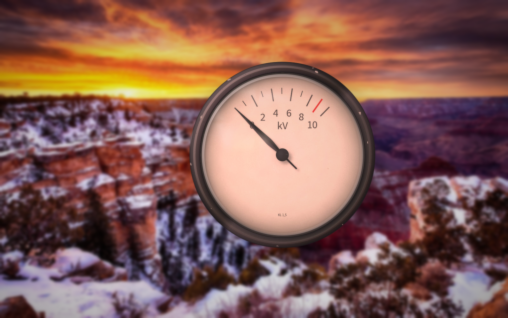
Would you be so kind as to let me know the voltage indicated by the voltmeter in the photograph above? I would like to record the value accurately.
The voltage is 0 kV
